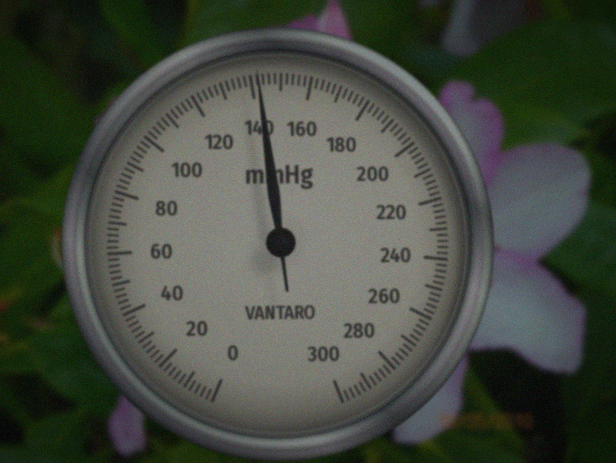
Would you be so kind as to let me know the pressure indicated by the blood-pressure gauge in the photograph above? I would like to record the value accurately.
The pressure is 142 mmHg
